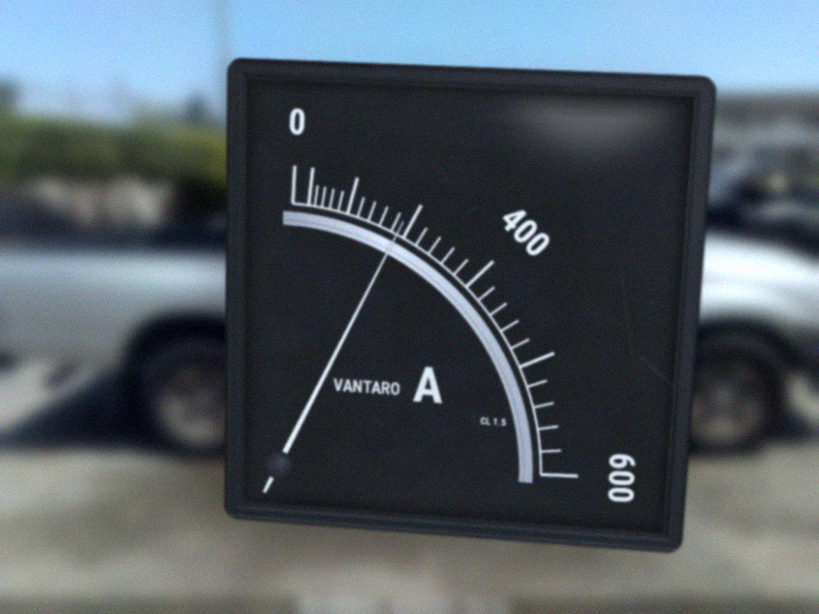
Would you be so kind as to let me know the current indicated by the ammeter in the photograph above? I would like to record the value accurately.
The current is 290 A
